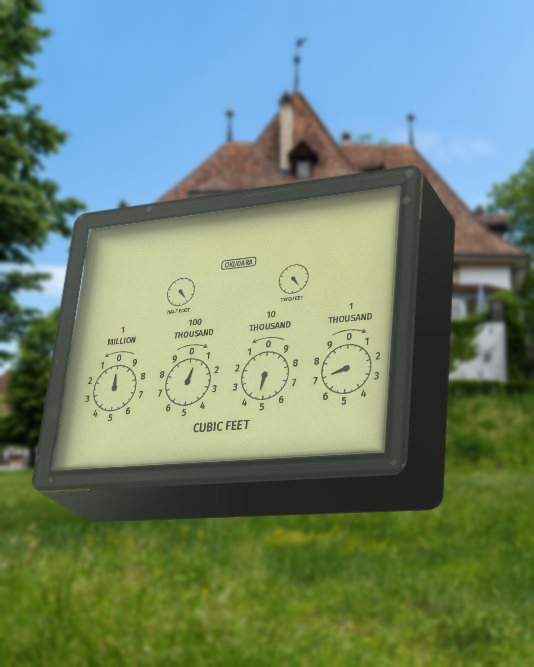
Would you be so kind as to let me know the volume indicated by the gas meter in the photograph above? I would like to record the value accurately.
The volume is 4700 ft³
